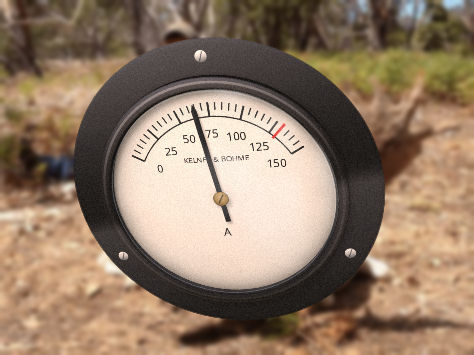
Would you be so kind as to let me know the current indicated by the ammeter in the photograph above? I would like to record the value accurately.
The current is 65 A
